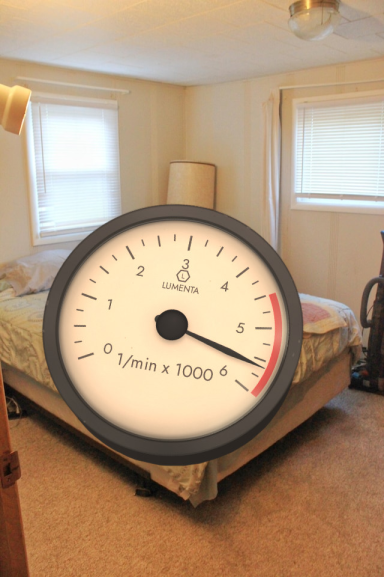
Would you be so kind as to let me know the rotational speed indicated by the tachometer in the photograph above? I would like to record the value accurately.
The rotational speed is 5625 rpm
